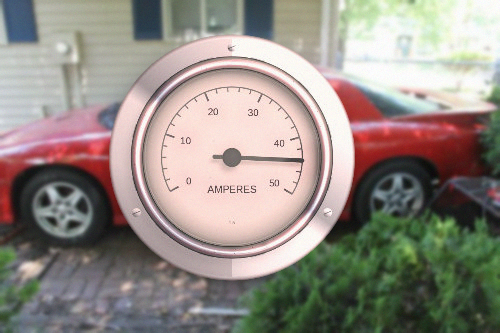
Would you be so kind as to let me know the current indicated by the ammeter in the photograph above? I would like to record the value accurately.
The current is 44 A
